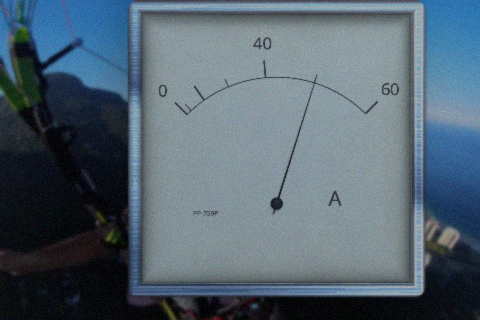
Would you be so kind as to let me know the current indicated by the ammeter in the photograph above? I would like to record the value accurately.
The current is 50 A
